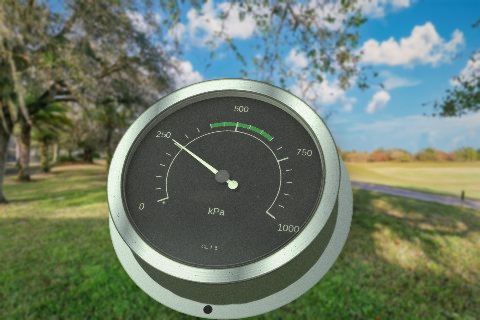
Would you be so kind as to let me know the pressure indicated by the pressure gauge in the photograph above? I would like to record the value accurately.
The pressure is 250 kPa
